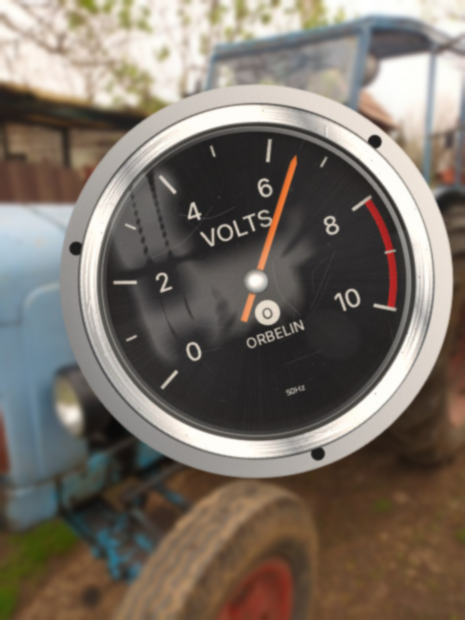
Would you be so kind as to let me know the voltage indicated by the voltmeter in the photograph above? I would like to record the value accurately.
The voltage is 6.5 V
